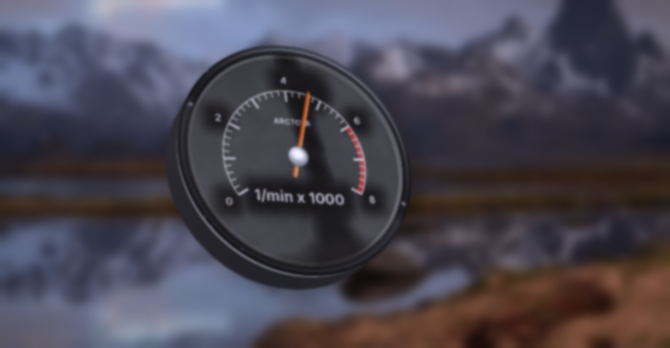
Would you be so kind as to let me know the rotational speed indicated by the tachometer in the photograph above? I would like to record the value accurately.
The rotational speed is 4600 rpm
